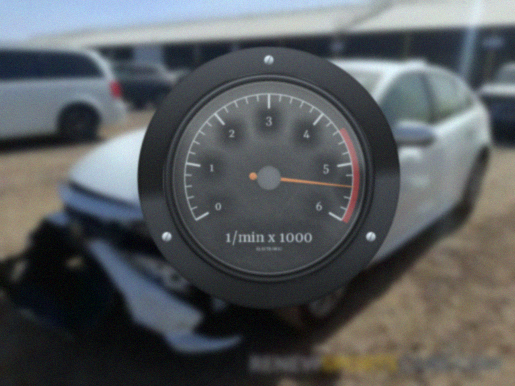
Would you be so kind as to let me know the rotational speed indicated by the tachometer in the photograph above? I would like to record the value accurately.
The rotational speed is 5400 rpm
